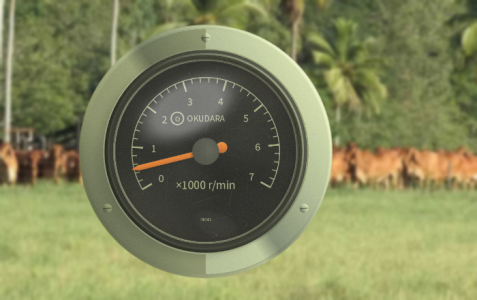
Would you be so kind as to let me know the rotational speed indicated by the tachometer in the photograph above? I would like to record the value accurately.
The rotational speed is 500 rpm
